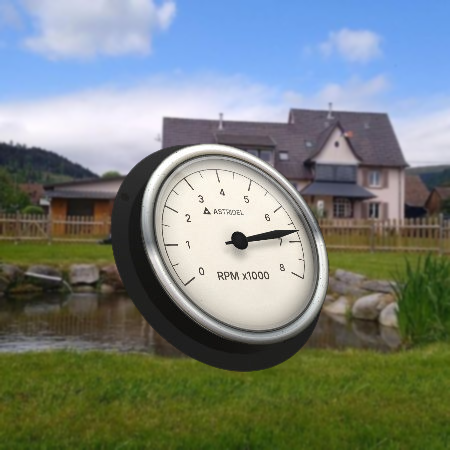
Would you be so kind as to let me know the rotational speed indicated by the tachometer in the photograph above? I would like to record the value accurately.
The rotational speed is 6750 rpm
